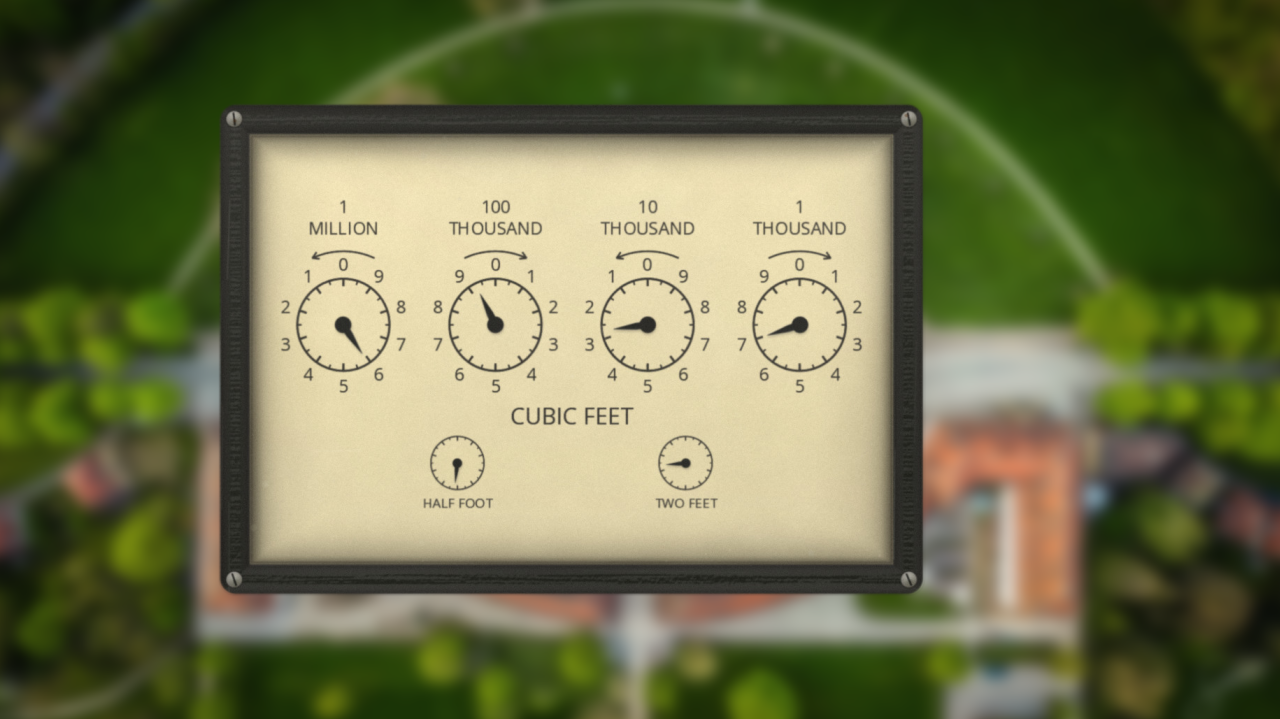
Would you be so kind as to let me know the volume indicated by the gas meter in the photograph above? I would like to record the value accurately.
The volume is 592700 ft³
